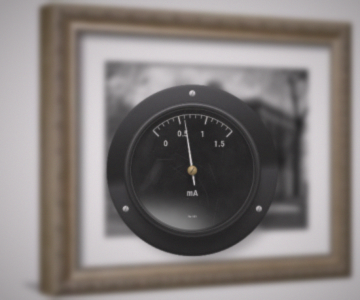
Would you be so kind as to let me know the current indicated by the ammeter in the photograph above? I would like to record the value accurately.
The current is 0.6 mA
